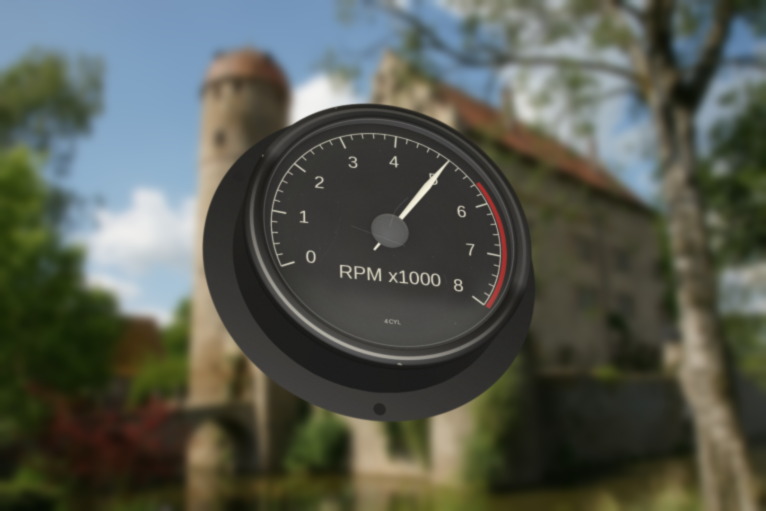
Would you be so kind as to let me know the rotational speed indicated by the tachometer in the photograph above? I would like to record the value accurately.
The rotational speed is 5000 rpm
